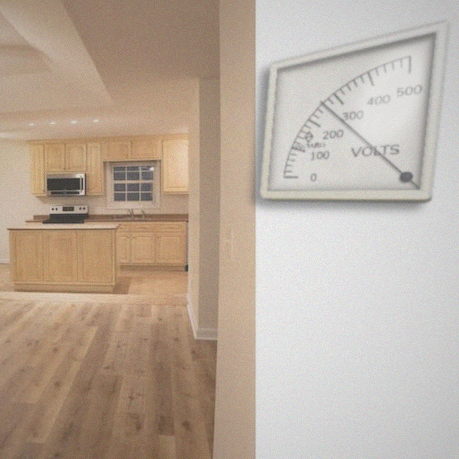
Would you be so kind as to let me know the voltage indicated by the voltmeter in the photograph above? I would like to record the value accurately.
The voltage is 260 V
